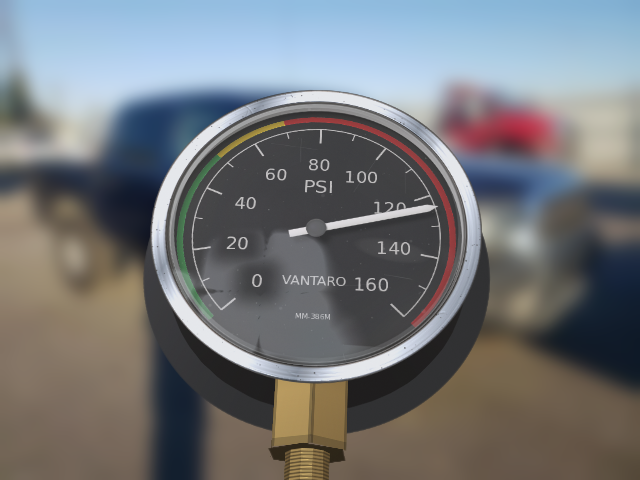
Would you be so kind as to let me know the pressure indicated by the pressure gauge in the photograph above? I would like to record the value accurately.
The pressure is 125 psi
